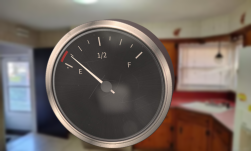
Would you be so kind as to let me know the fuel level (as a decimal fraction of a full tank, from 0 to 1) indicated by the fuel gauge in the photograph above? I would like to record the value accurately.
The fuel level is 0.125
